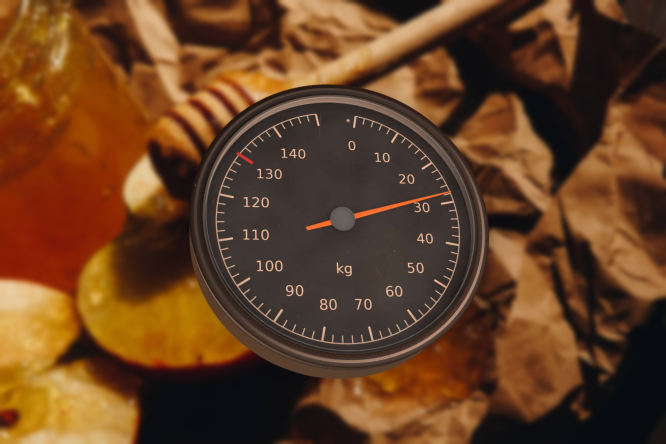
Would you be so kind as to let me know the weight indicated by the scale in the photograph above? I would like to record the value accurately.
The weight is 28 kg
